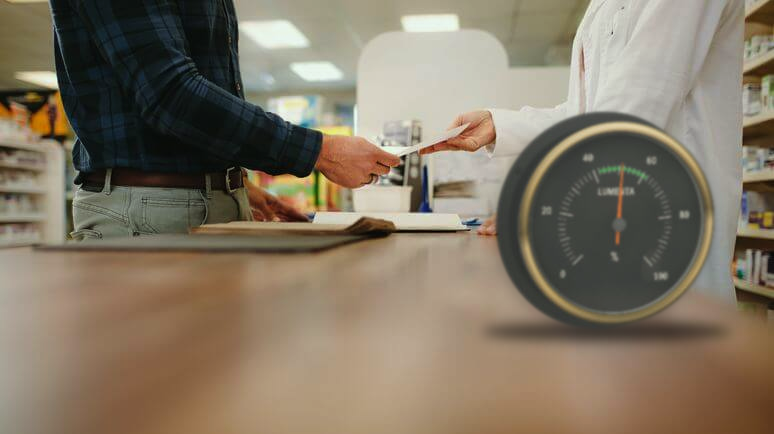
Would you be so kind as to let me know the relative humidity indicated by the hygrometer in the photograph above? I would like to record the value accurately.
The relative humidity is 50 %
